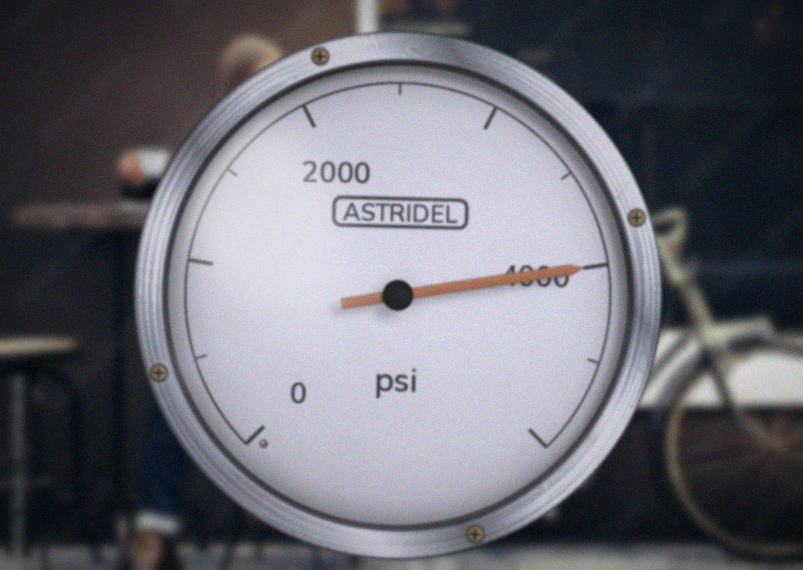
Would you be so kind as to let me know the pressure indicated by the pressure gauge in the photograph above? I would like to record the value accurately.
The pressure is 4000 psi
